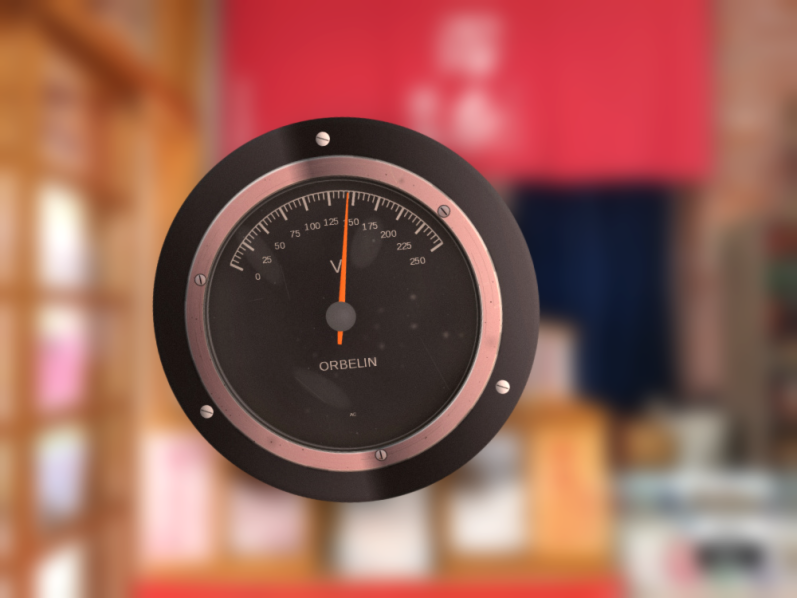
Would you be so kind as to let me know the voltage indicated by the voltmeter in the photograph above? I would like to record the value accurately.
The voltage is 145 V
